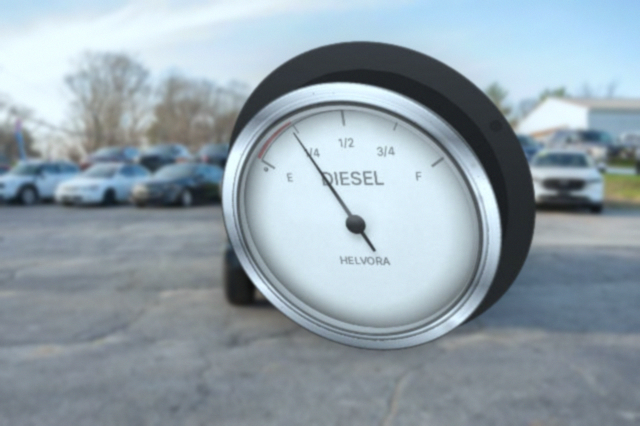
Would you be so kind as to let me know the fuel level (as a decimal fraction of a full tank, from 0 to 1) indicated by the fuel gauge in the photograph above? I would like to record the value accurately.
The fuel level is 0.25
